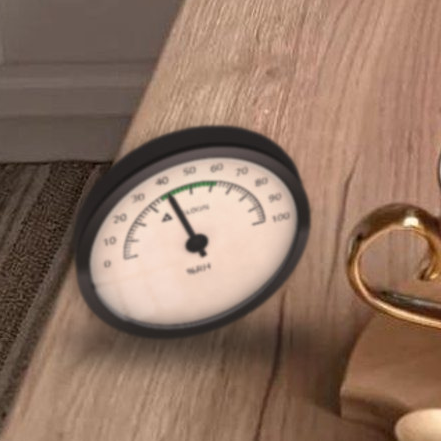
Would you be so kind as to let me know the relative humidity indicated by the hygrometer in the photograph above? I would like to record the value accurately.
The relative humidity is 40 %
